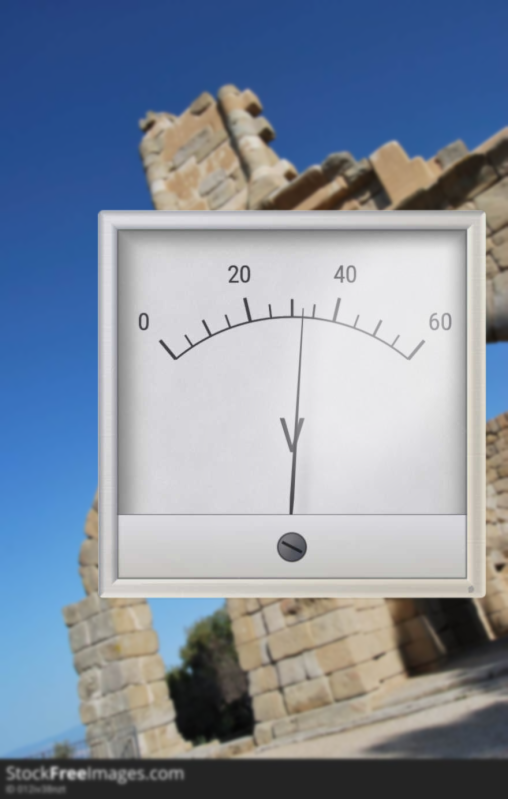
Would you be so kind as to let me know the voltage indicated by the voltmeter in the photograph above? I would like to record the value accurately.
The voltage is 32.5 V
